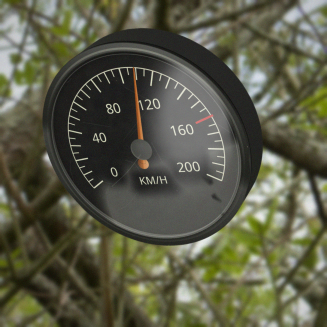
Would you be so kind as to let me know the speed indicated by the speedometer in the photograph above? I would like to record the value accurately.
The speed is 110 km/h
